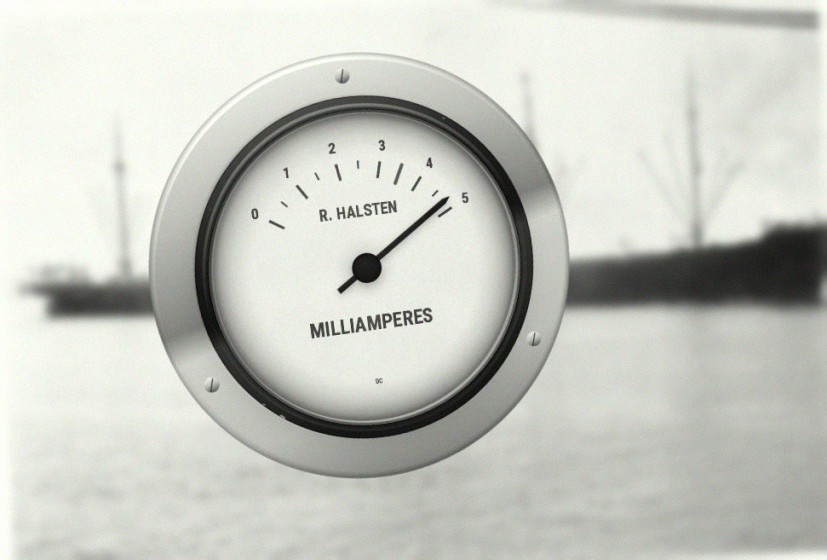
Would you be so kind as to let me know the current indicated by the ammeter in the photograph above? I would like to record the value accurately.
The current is 4.75 mA
